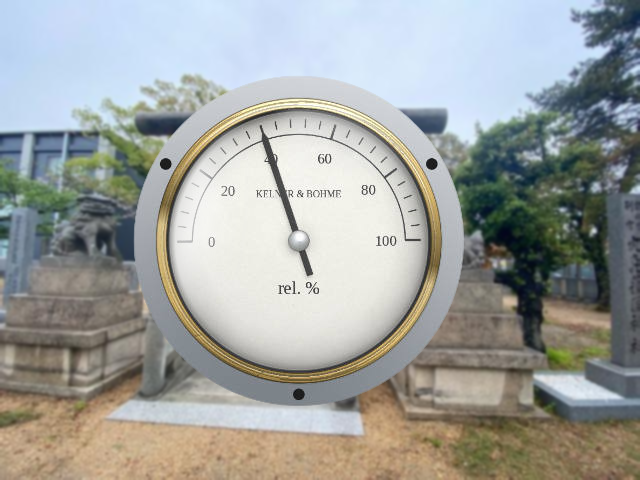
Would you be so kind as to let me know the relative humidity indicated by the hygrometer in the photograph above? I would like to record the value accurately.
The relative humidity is 40 %
